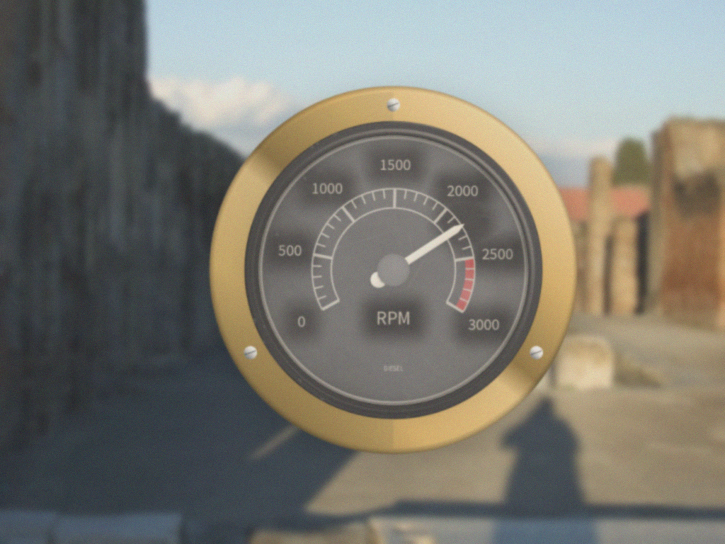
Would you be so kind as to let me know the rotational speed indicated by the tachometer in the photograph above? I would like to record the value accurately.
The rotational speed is 2200 rpm
